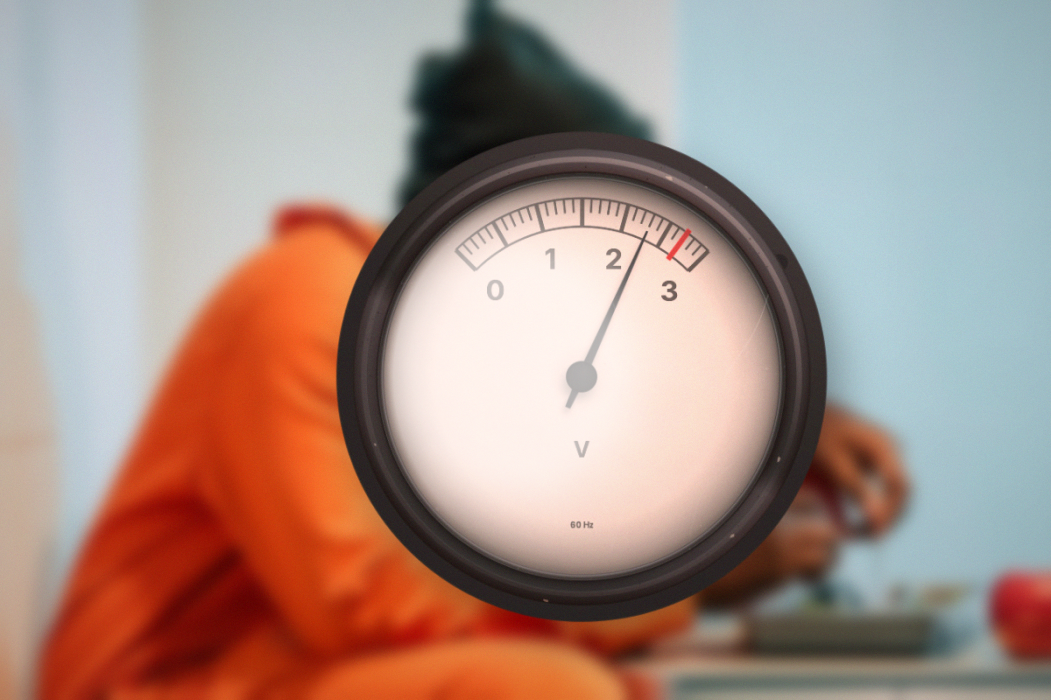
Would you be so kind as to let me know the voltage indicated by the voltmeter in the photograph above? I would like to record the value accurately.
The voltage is 2.3 V
